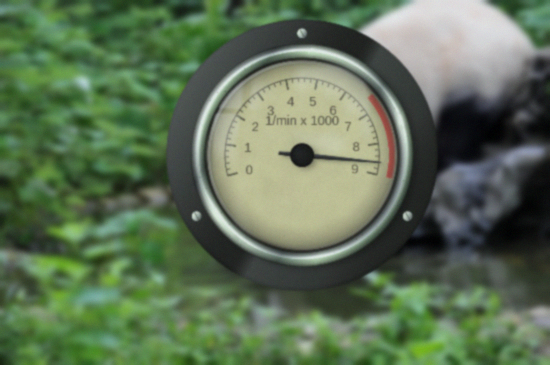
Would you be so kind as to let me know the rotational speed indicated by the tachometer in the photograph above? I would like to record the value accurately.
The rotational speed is 8600 rpm
